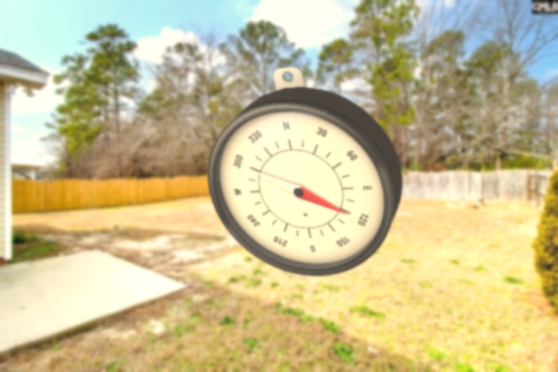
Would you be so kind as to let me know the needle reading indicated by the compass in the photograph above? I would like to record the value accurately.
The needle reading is 120 °
